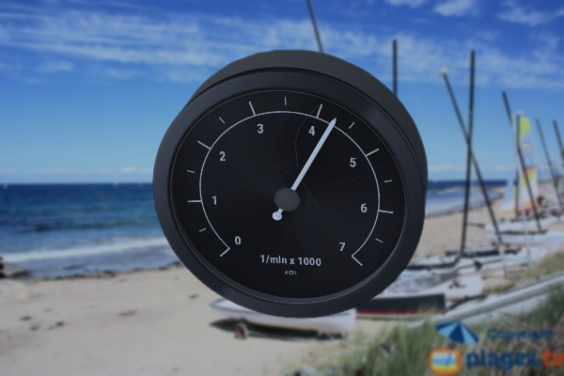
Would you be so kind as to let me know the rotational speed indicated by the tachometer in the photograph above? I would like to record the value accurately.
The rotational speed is 4250 rpm
